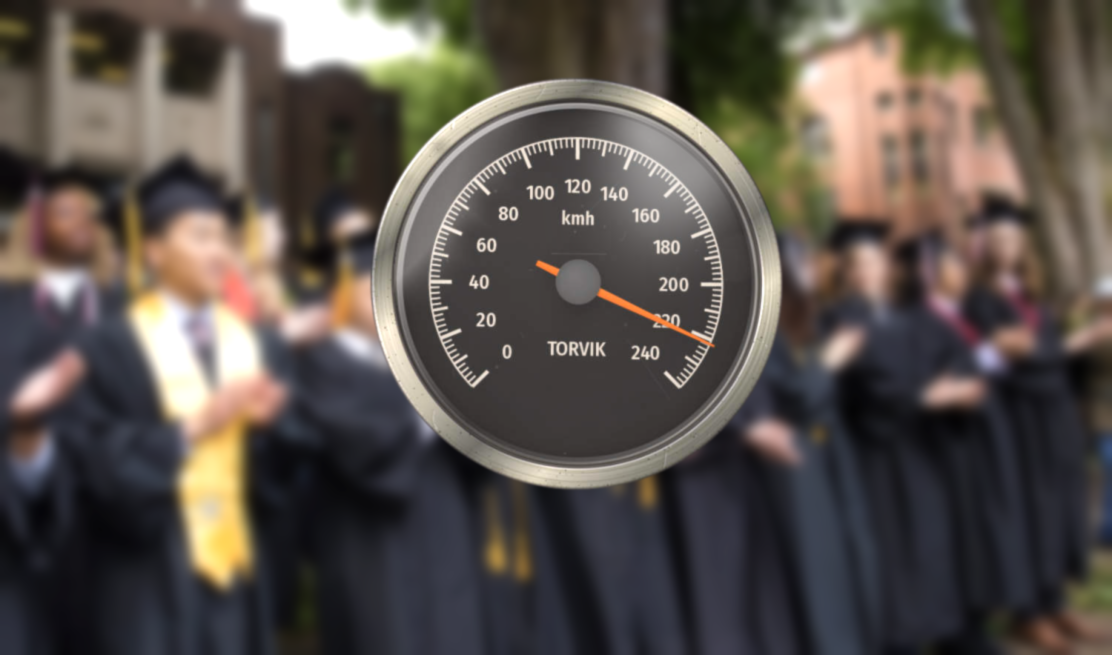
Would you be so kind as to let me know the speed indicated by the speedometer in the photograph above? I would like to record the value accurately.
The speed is 222 km/h
